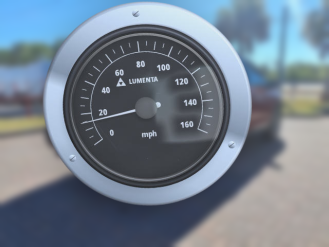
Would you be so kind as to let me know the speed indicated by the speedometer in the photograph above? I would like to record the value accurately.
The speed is 15 mph
